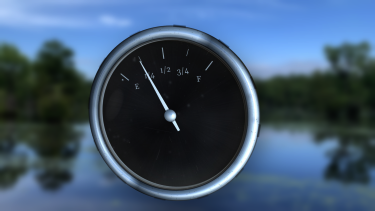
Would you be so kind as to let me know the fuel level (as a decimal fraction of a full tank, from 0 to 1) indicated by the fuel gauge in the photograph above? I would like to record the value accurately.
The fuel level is 0.25
